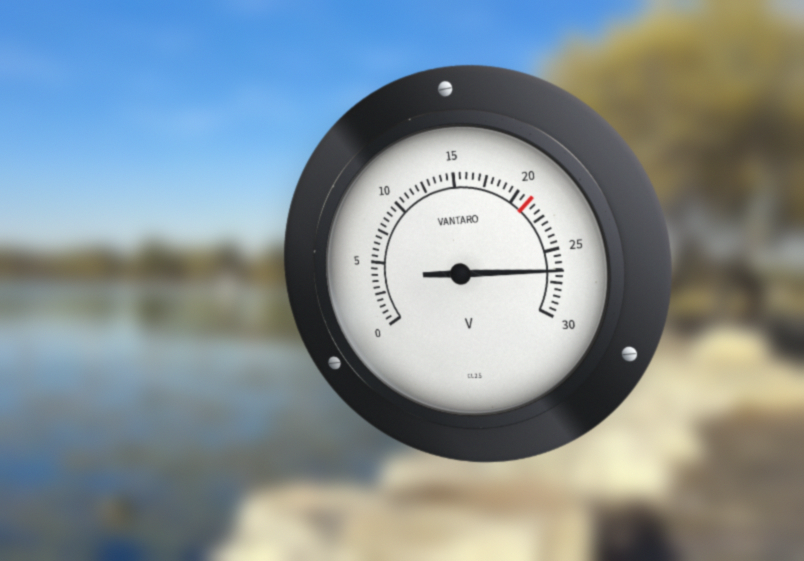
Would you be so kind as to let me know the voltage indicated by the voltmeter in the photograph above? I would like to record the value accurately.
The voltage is 26.5 V
